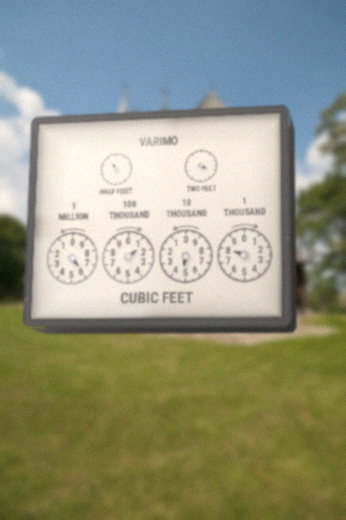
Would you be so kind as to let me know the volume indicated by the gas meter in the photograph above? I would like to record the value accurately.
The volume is 614800 ft³
